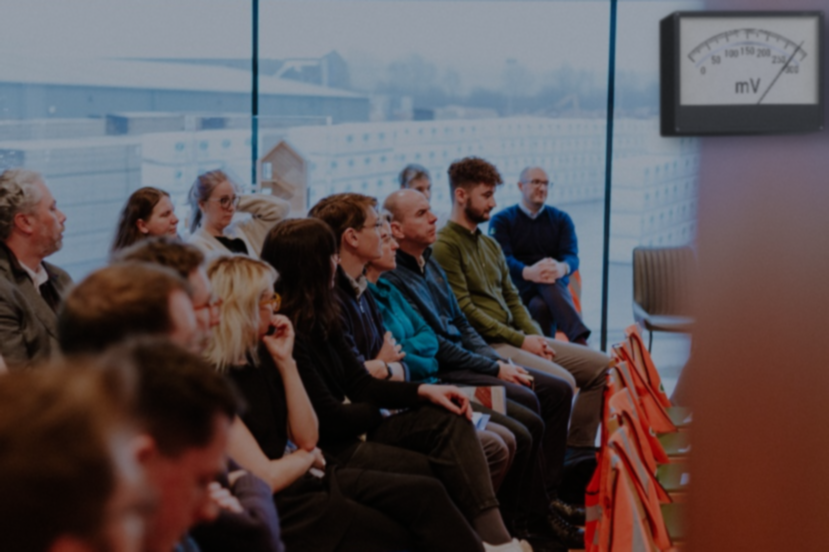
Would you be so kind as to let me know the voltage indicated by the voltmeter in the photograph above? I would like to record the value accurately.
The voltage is 275 mV
